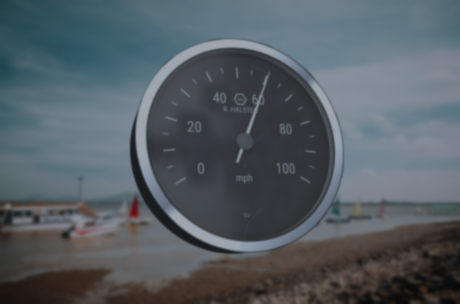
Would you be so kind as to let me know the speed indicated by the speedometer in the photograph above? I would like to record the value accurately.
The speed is 60 mph
